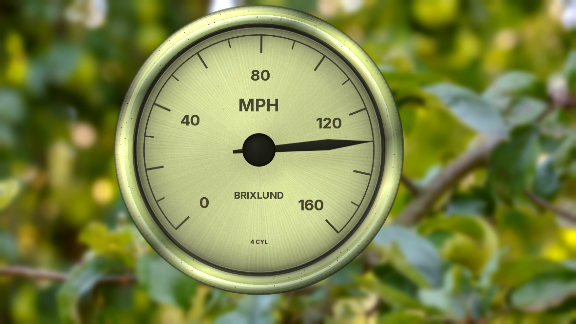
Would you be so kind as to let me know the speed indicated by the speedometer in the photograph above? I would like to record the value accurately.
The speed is 130 mph
